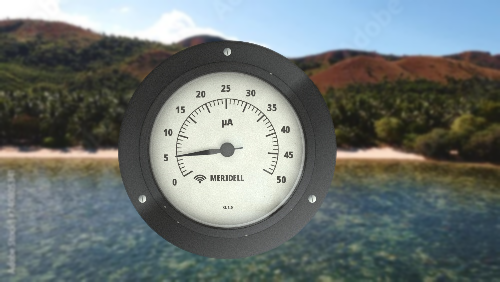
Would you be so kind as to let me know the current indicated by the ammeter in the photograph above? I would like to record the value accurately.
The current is 5 µA
